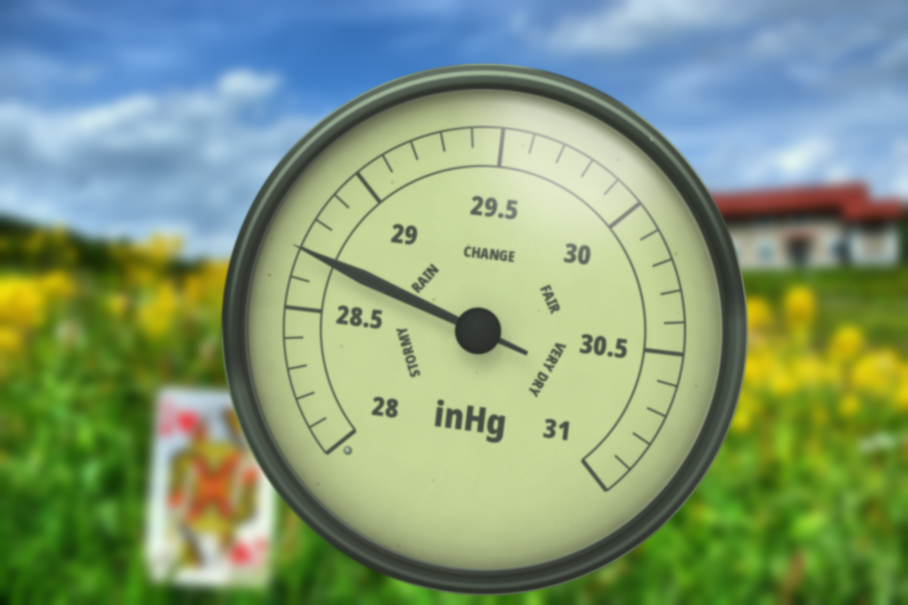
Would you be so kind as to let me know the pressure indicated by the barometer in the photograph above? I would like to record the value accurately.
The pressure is 28.7 inHg
